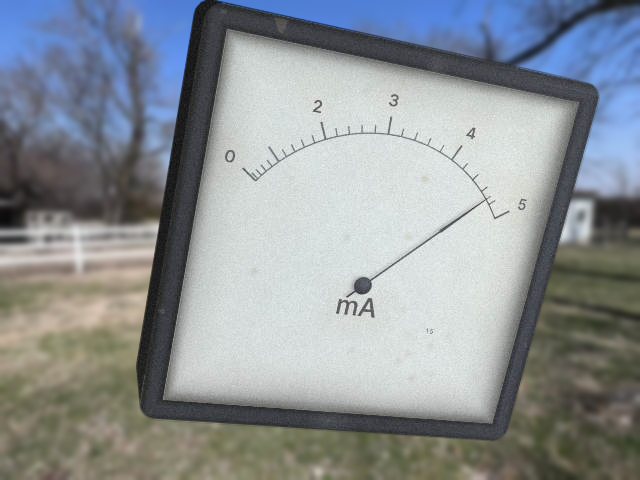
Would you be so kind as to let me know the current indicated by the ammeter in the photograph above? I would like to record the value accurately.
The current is 4.7 mA
